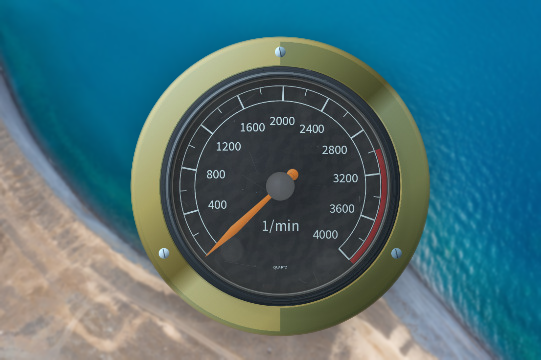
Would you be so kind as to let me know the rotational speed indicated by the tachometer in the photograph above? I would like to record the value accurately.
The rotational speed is 0 rpm
